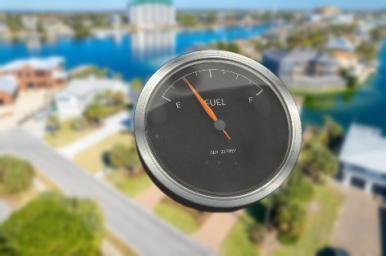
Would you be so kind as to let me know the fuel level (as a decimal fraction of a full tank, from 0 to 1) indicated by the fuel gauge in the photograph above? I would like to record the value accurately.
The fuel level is 0.25
